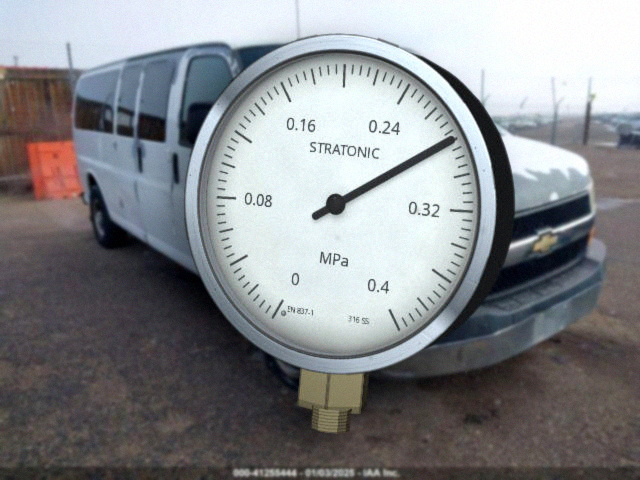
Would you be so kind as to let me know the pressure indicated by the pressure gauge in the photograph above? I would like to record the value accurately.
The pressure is 0.28 MPa
